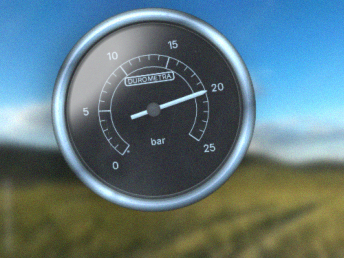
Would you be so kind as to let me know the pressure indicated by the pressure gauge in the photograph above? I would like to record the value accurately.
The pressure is 20 bar
